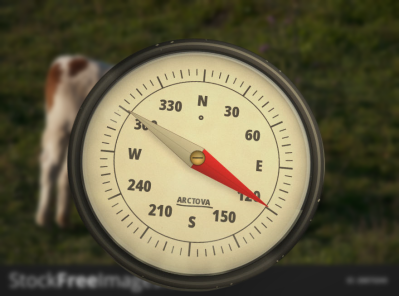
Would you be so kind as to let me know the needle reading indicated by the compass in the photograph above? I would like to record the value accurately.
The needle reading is 120 °
